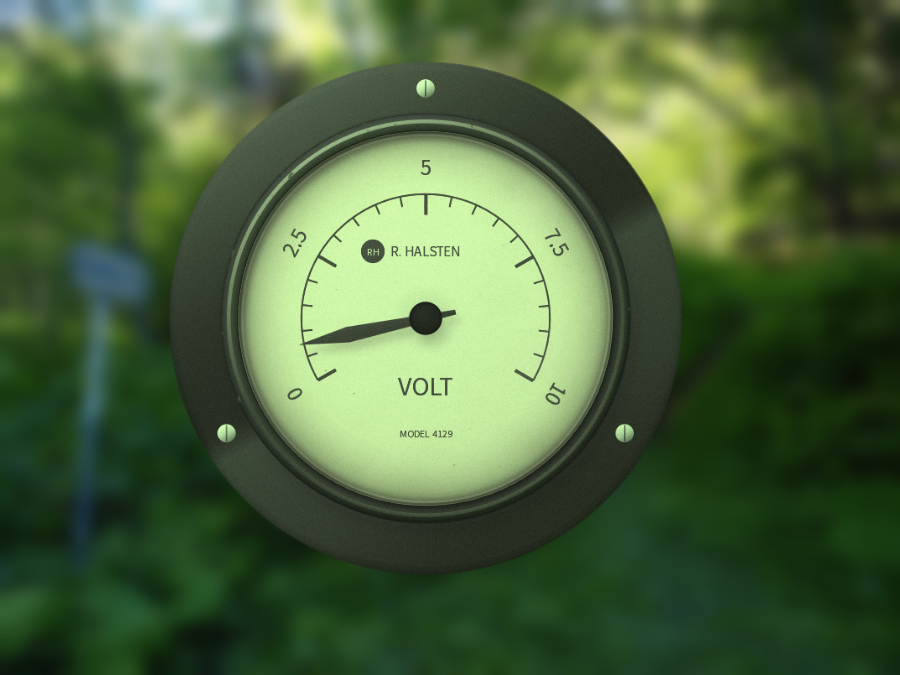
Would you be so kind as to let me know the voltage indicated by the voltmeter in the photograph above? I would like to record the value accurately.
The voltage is 0.75 V
